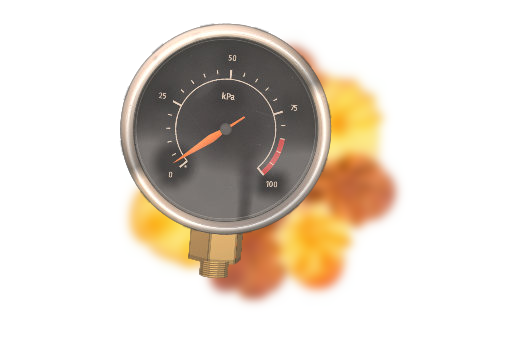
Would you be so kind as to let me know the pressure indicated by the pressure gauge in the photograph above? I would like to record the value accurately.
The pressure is 2.5 kPa
